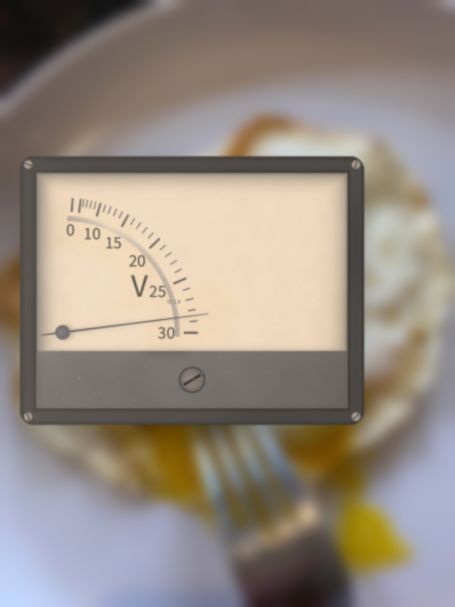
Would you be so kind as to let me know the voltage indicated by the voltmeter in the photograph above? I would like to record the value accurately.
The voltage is 28.5 V
